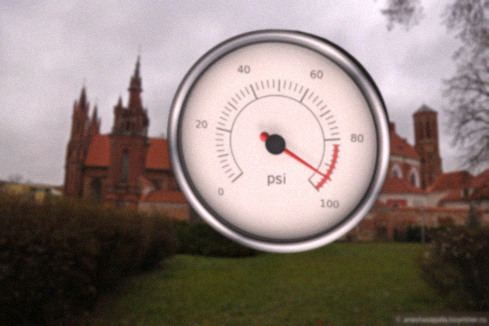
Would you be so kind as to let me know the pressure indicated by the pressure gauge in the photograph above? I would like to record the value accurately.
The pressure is 94 psi
